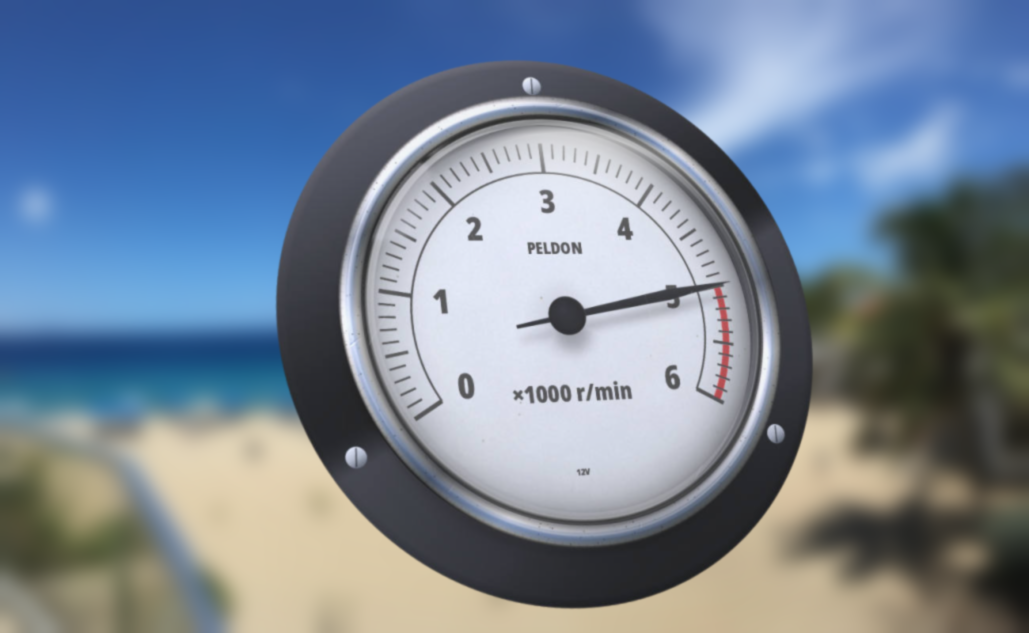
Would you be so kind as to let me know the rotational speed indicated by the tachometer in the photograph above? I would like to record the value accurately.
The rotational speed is 5000 rpm
